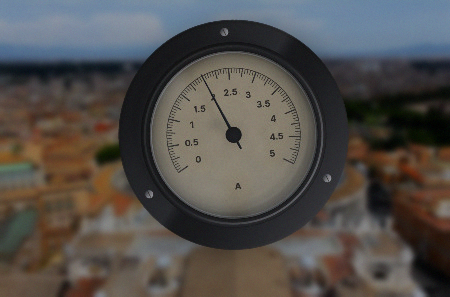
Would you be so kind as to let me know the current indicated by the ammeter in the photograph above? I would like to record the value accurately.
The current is 2 A
